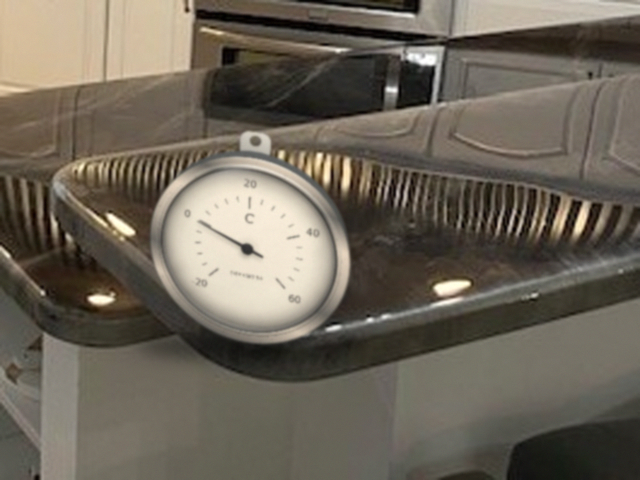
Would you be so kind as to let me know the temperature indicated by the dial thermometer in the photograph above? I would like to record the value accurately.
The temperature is 0 °C
